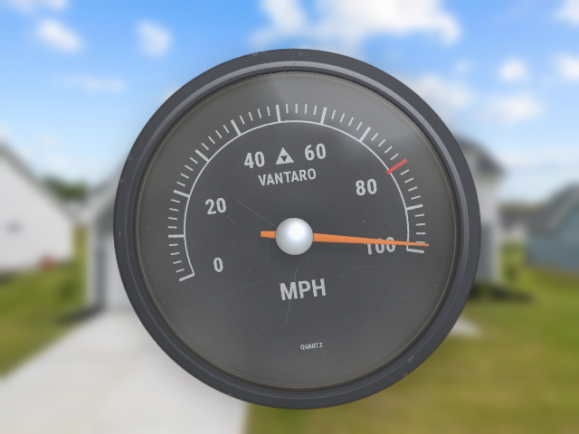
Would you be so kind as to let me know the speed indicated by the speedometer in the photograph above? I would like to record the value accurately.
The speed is 98 mph
